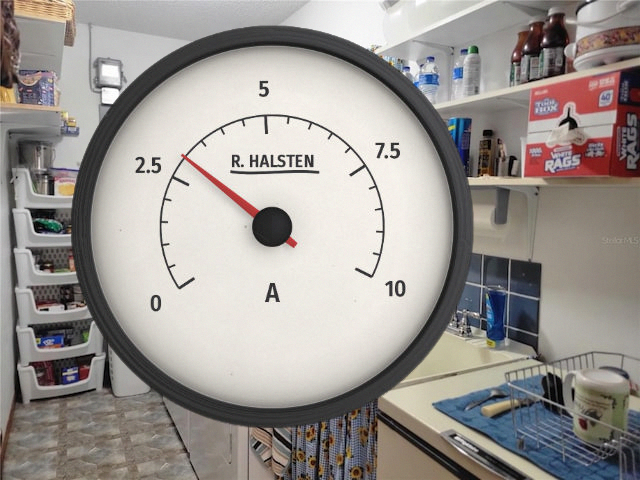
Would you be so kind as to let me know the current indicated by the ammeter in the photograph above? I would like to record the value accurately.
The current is 3 A
